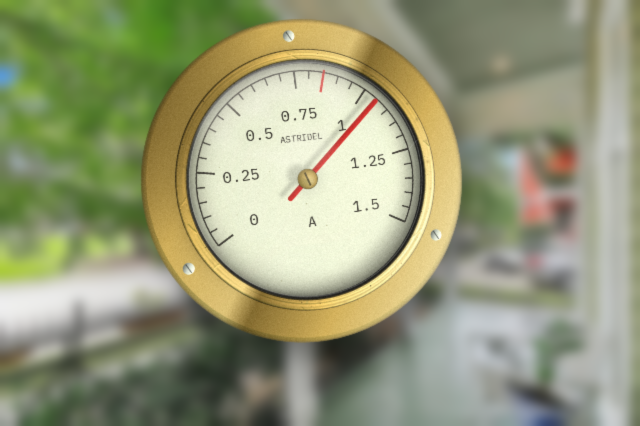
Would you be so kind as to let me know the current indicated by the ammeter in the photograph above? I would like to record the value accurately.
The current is 1.05 A
